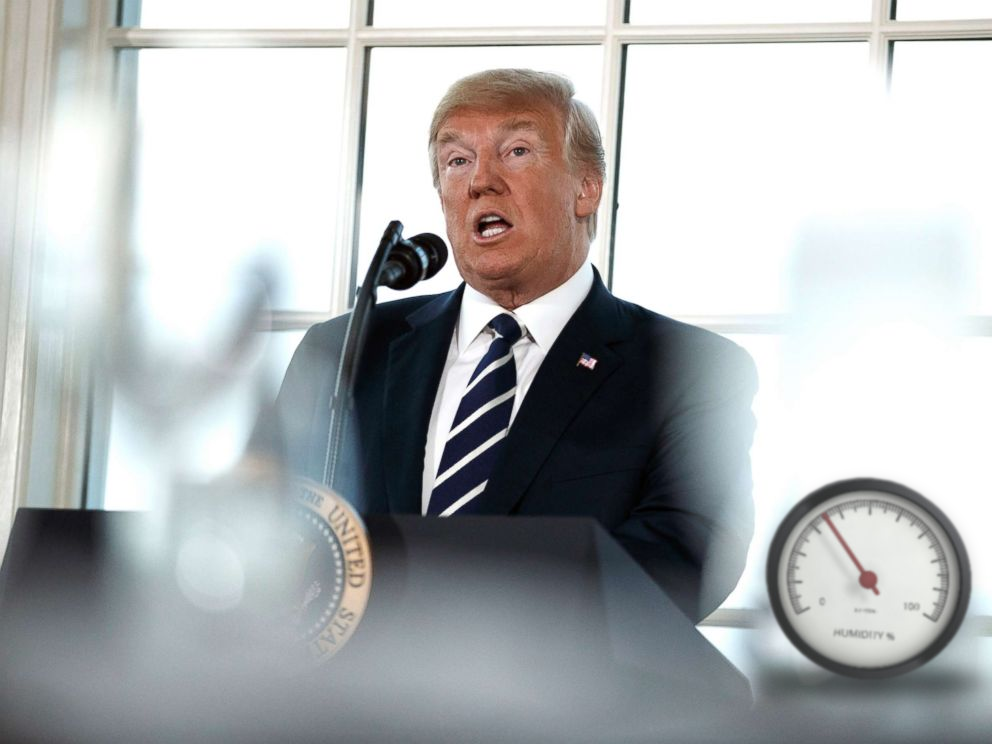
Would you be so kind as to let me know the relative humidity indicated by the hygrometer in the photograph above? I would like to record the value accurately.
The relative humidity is 35 %
